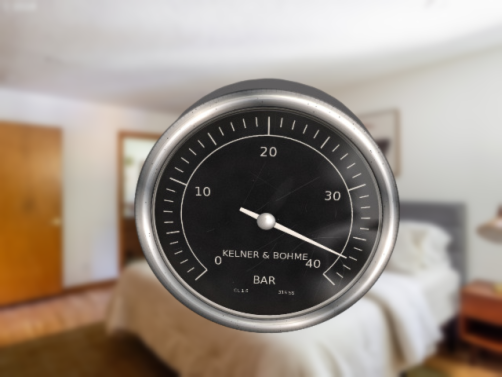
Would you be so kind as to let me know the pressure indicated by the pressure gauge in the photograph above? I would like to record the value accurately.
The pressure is 37 bar
